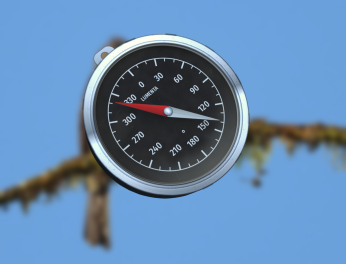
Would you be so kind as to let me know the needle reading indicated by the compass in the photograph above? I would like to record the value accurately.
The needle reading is 320 °
